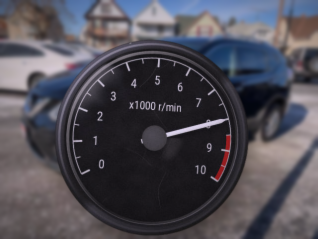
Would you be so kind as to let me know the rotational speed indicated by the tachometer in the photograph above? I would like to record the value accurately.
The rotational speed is 8000 rpm
